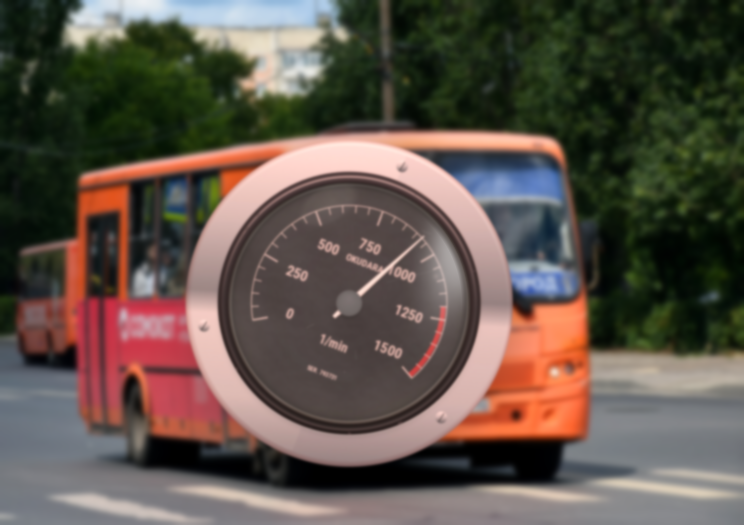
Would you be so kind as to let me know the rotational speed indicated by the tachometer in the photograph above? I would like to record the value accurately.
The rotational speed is 925 rpm
